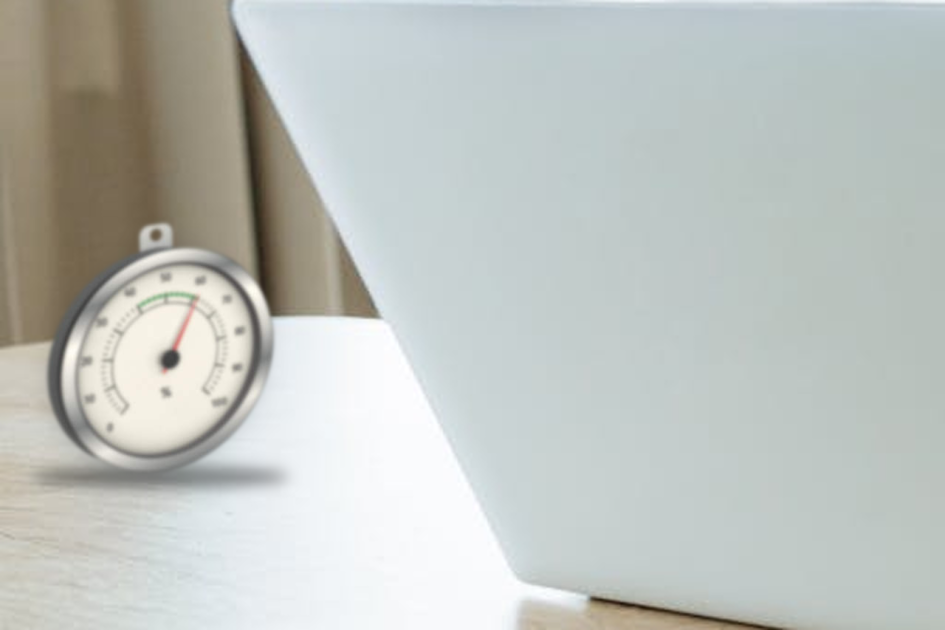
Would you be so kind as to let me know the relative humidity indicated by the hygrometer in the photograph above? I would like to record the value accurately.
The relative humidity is 60 %
